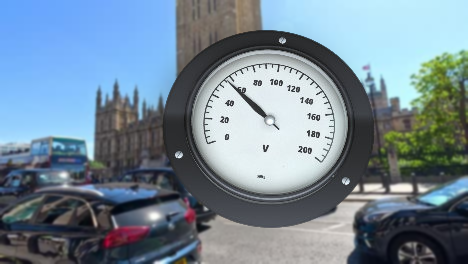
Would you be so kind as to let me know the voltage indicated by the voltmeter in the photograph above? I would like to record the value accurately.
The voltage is 55 V
